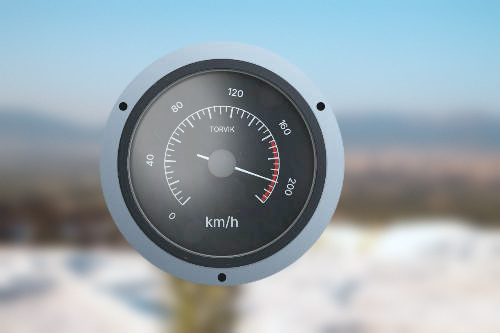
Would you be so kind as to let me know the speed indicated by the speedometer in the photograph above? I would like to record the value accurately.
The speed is 200 km/h
